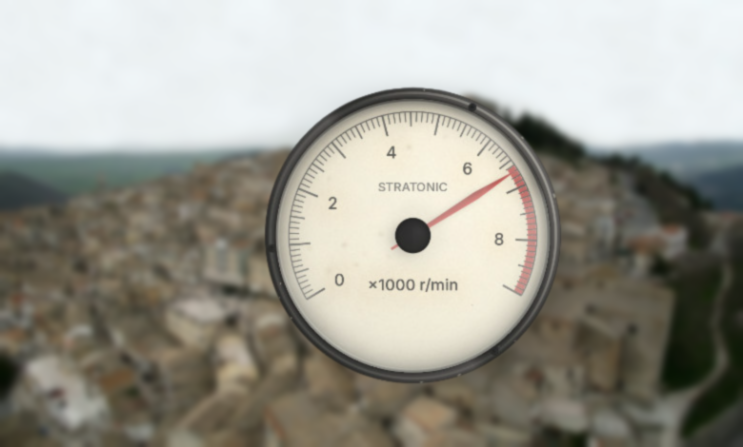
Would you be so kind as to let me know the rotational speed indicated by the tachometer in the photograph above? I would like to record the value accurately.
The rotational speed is 6700 rpm
